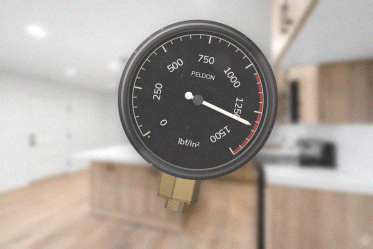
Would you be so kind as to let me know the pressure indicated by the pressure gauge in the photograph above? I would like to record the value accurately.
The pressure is 1325 psi
